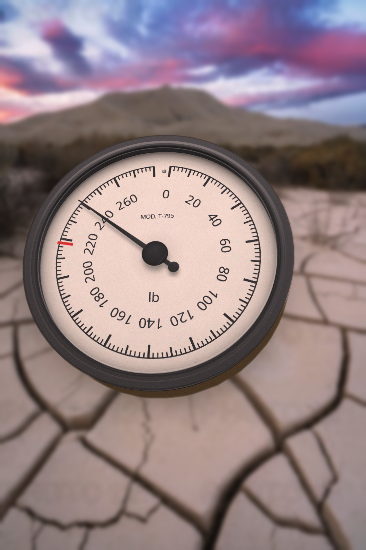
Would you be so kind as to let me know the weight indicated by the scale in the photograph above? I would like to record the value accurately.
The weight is 240 lb
